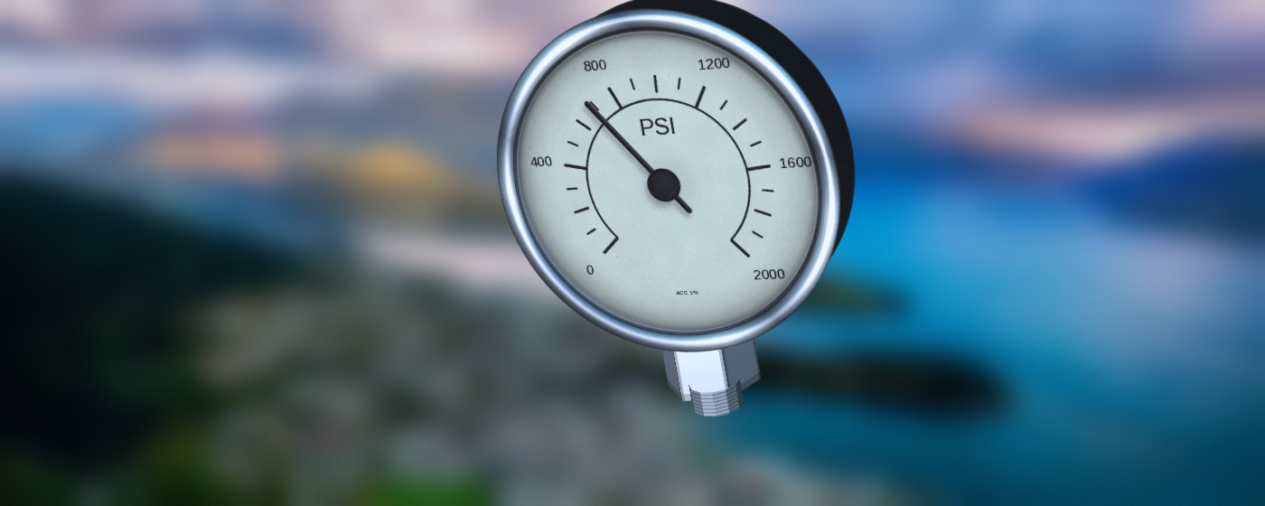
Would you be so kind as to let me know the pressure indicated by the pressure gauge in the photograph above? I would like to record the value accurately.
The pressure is 700 psi
